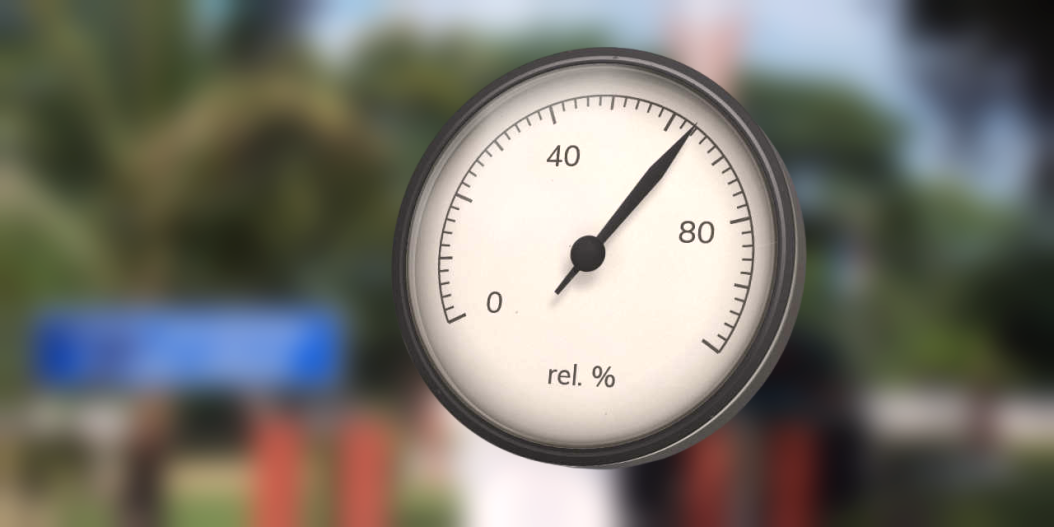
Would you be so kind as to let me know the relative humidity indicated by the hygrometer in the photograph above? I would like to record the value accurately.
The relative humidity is 64 %
